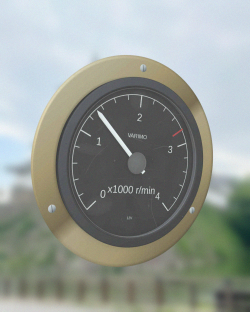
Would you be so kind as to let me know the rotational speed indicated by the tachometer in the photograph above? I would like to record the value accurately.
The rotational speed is 1300 rpm
